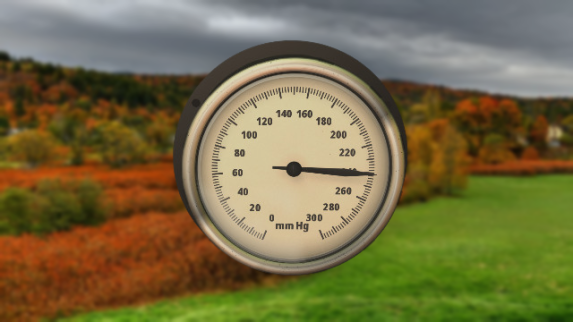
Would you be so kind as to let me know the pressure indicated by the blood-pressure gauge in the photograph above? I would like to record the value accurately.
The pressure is 240 mmHg
